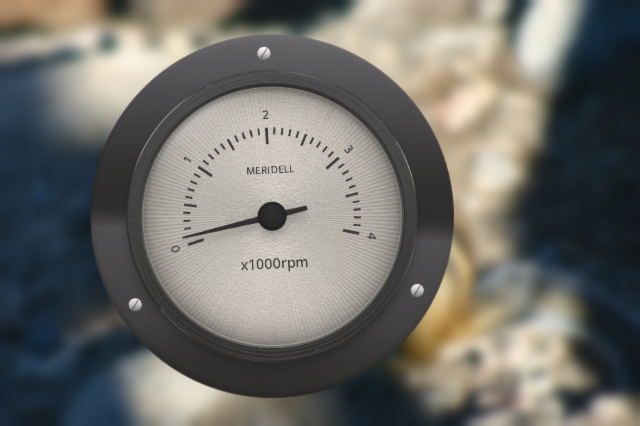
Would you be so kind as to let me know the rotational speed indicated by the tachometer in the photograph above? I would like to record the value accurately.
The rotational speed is 100 rpm
